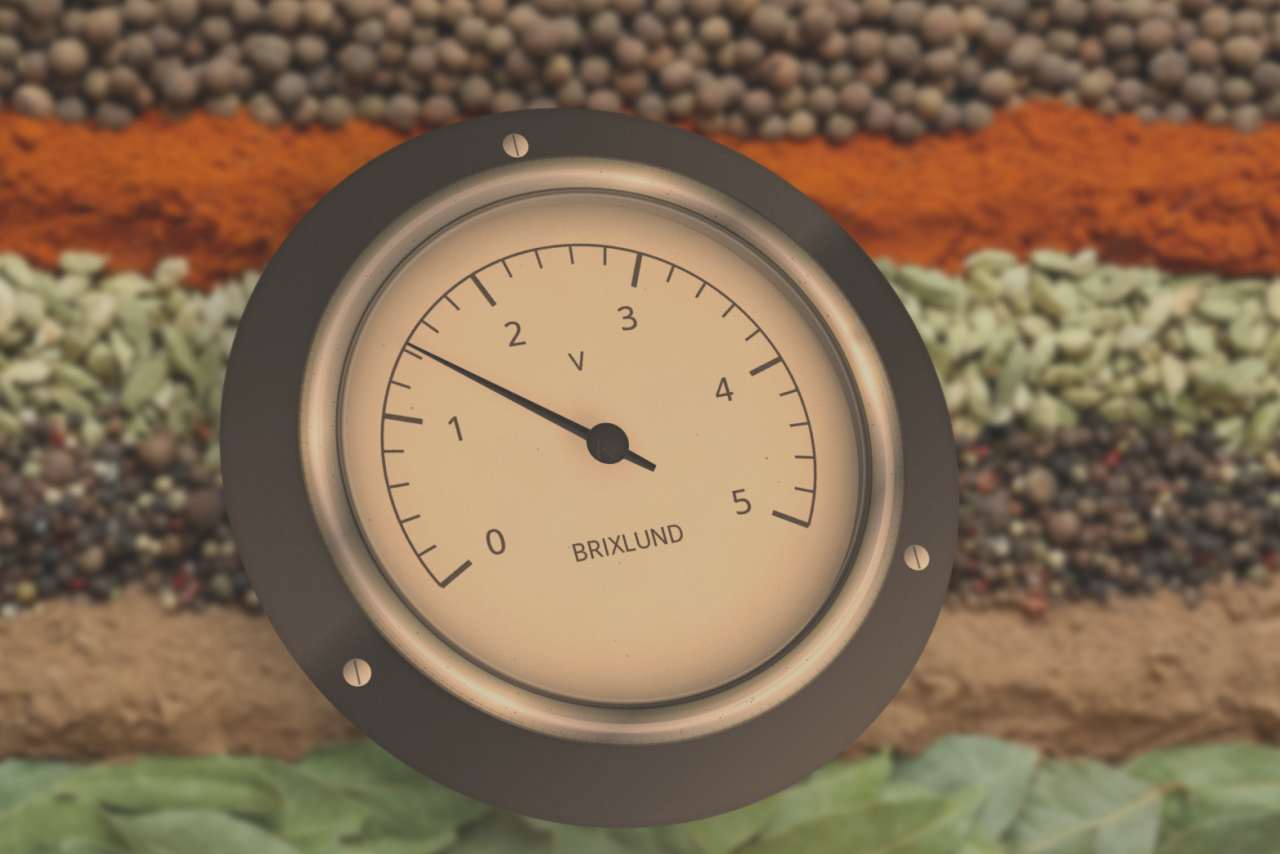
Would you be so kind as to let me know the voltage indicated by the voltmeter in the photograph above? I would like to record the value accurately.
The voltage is 1.4 V
